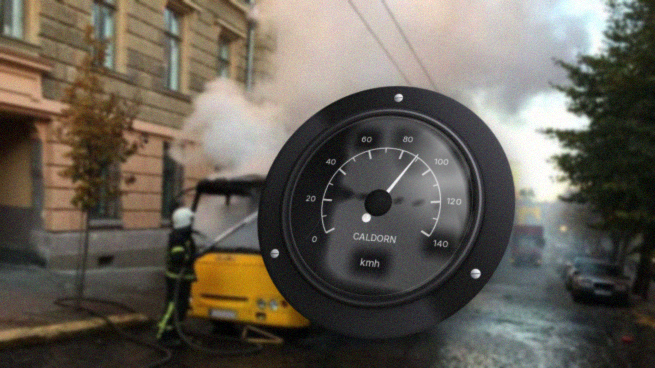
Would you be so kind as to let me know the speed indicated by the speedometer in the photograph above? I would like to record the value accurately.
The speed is 90 km/h
